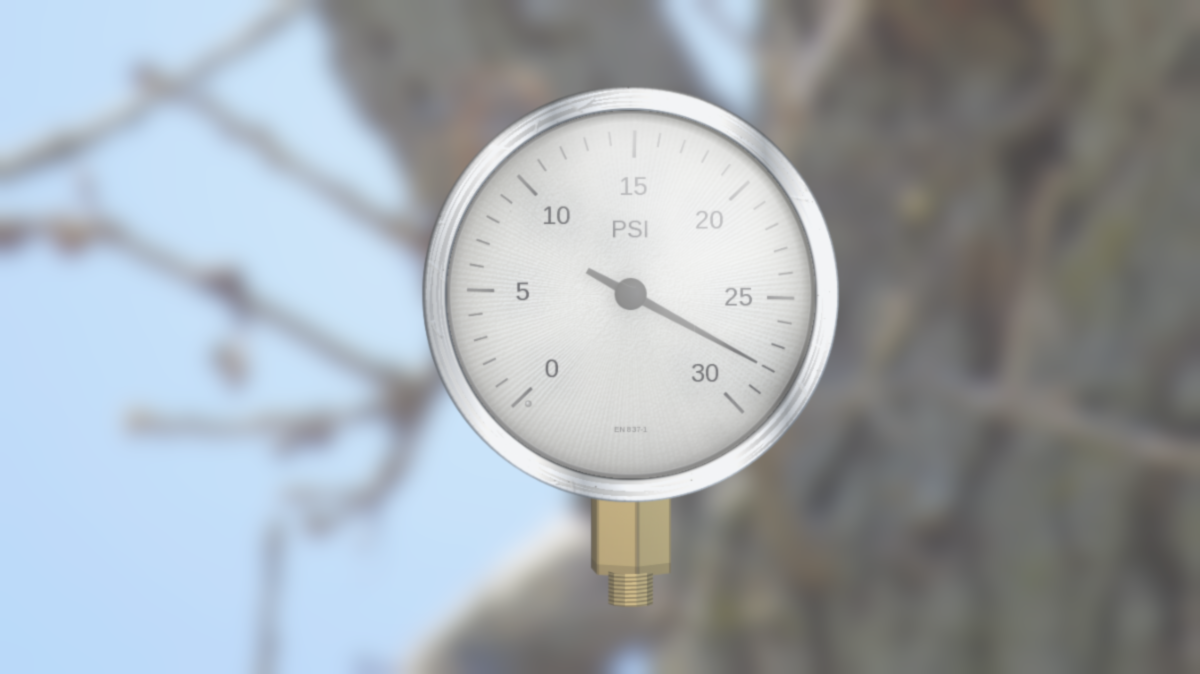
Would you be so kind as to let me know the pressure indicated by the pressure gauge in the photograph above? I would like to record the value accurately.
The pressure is 28 psi
